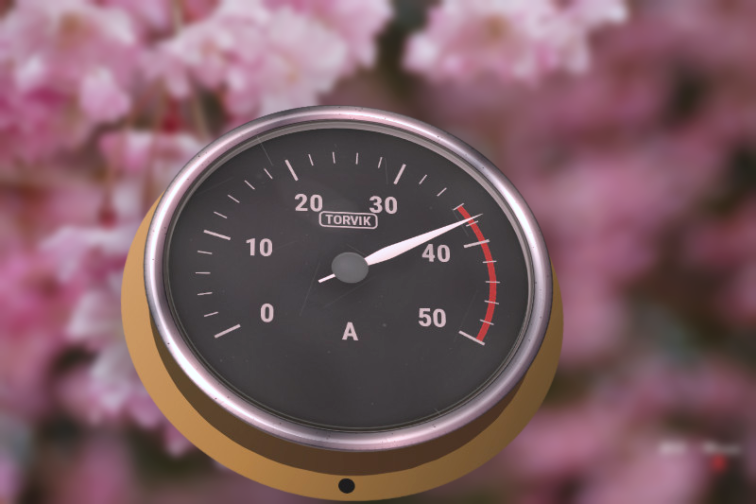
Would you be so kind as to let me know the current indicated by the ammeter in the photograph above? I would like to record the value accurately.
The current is 38 A
